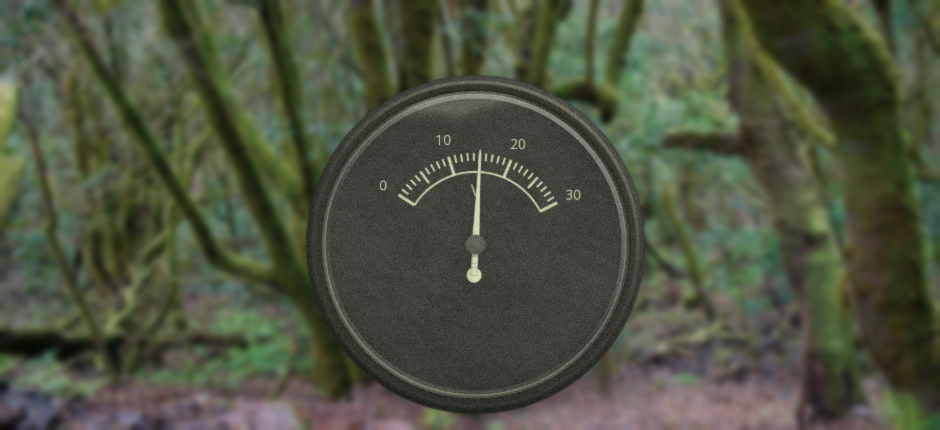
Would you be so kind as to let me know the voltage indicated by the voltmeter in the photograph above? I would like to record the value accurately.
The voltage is 15 V
